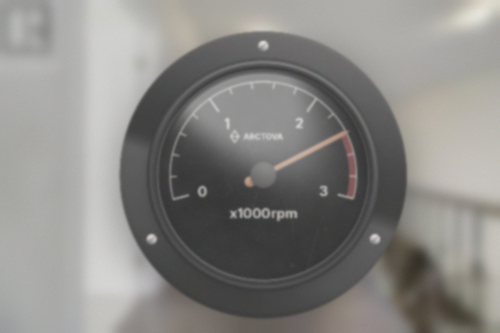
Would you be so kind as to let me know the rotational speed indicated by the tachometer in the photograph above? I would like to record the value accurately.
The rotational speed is 2400 rpm
